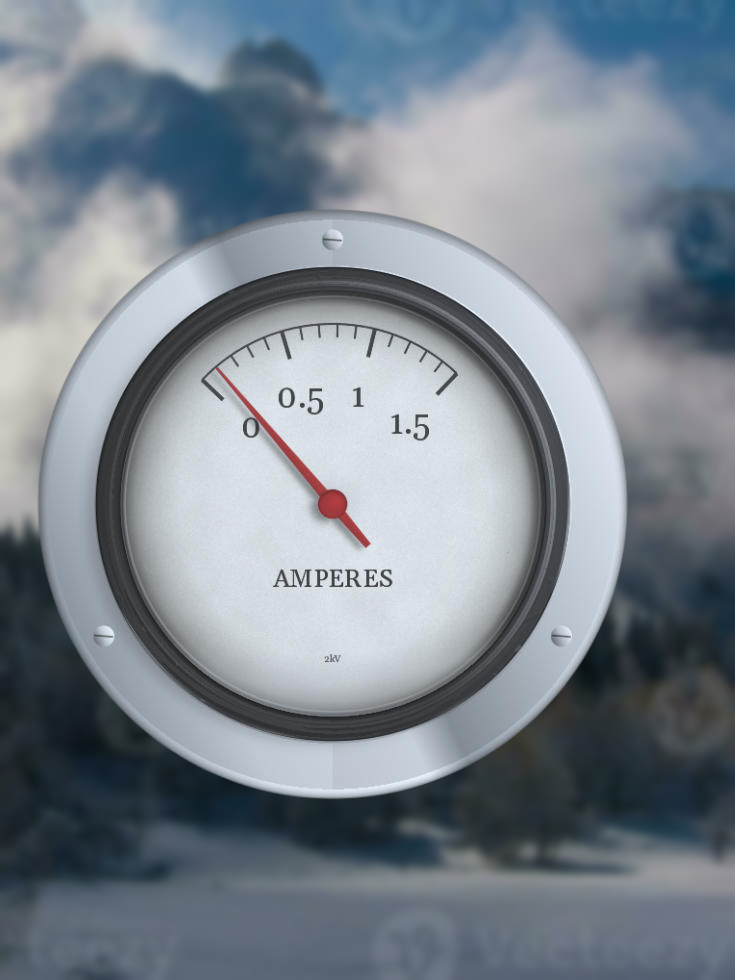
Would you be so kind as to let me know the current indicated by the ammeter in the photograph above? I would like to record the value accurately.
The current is 0.1 A
